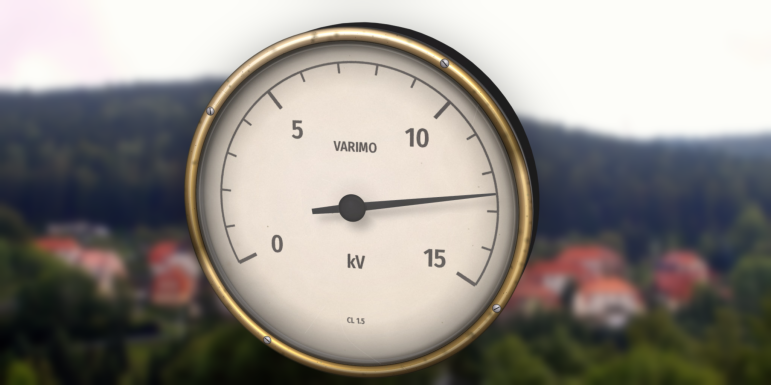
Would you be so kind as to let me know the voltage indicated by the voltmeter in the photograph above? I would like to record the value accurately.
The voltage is 12.5 kV
